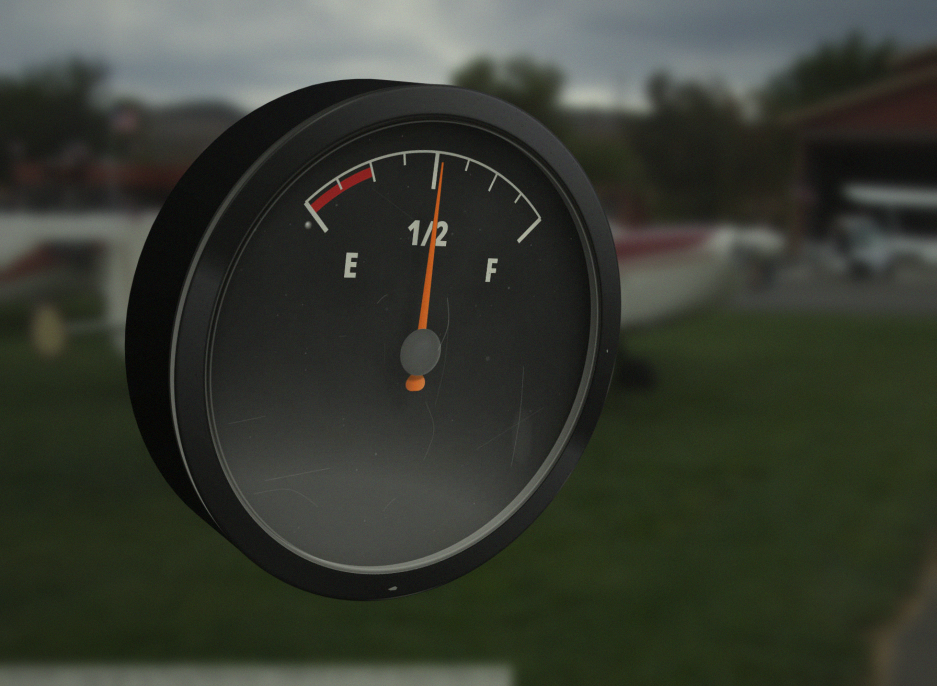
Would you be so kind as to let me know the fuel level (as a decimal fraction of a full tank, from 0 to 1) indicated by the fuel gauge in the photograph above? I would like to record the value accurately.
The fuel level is 0.5
